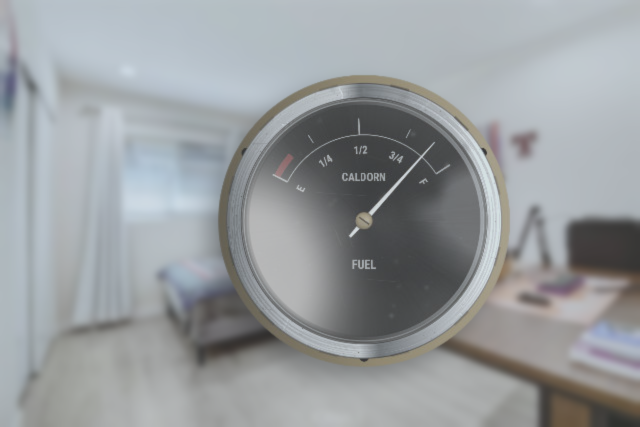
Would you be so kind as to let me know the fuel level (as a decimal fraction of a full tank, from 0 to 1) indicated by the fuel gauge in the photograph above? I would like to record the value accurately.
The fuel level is 0.875
